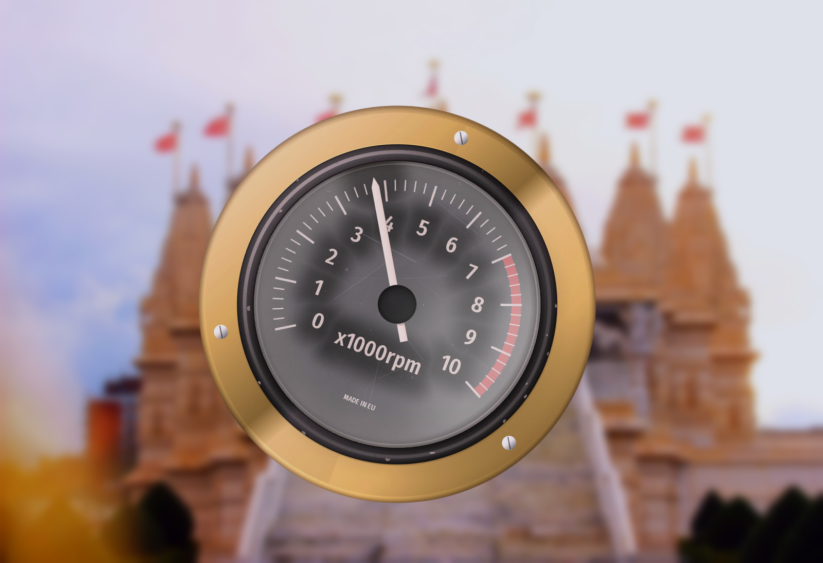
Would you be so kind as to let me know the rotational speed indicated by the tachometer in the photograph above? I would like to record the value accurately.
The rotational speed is 3800 rpm
